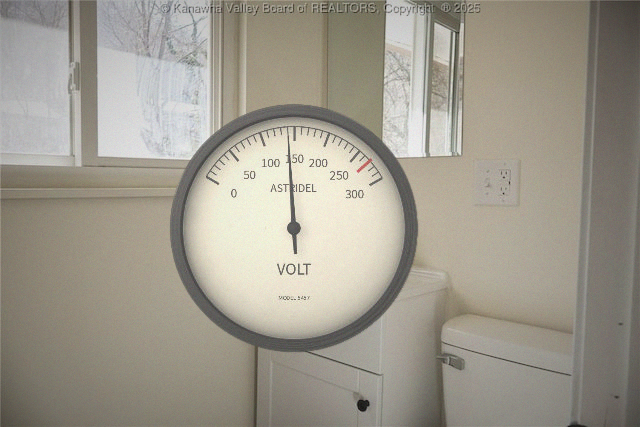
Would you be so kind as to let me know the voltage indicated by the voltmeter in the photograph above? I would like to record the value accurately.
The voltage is 140 V
